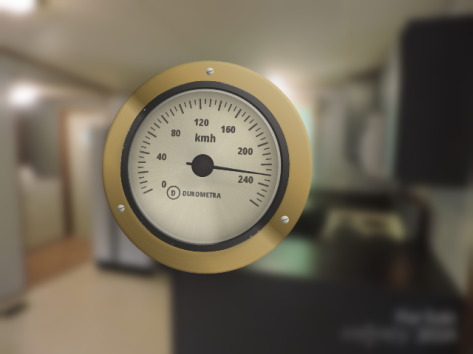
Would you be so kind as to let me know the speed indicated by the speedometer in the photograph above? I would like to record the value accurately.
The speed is 230 km/h
